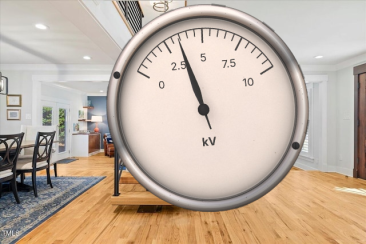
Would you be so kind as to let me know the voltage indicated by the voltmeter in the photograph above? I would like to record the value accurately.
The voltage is 3.5 kV
